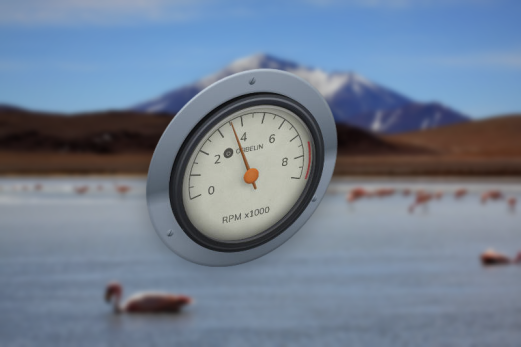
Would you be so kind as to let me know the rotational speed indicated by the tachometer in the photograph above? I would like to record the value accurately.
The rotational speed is 3500 rpm
